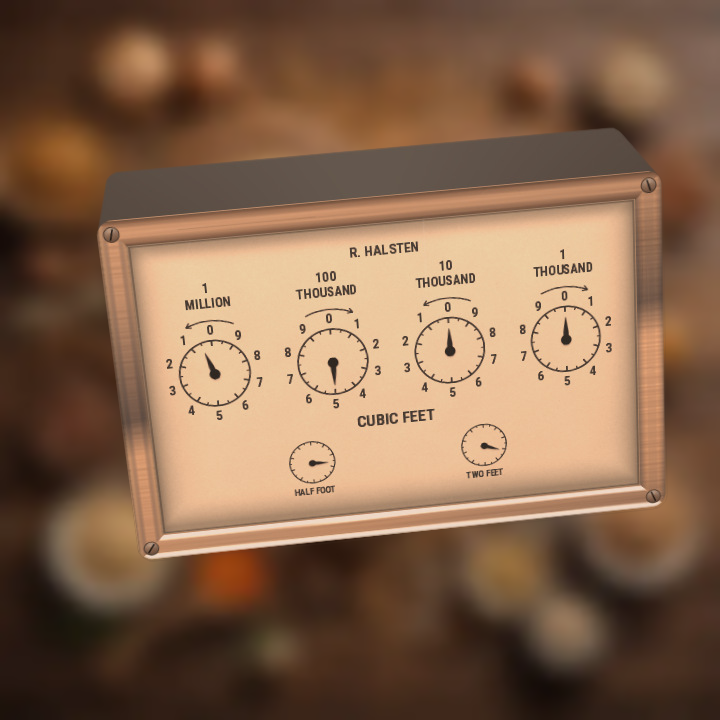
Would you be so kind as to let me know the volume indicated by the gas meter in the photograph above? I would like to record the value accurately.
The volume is 50000 ft³
